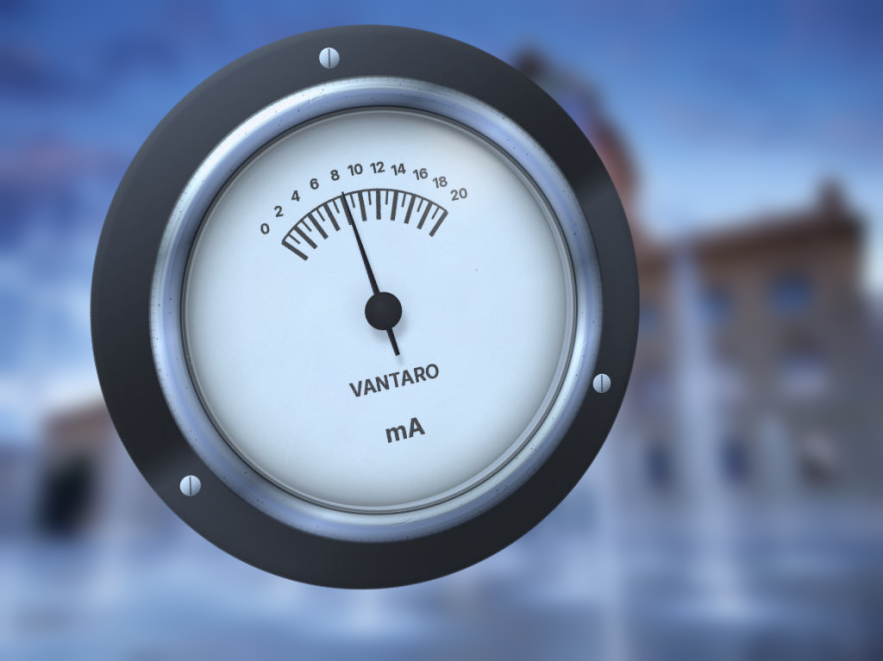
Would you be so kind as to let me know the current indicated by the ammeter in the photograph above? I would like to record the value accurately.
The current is 8 mA
